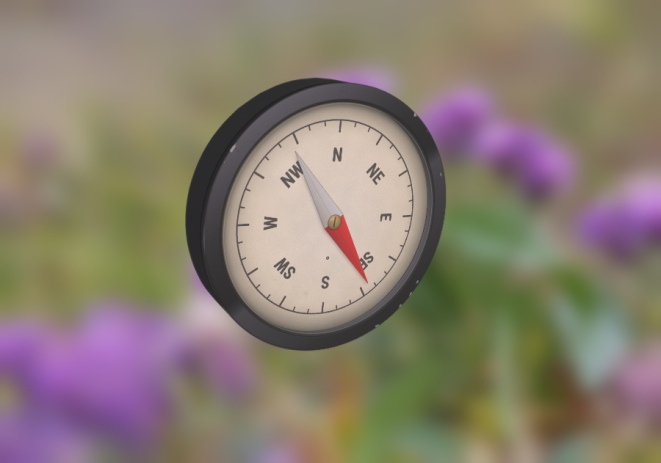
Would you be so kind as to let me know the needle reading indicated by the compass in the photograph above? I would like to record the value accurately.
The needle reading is 145 °
